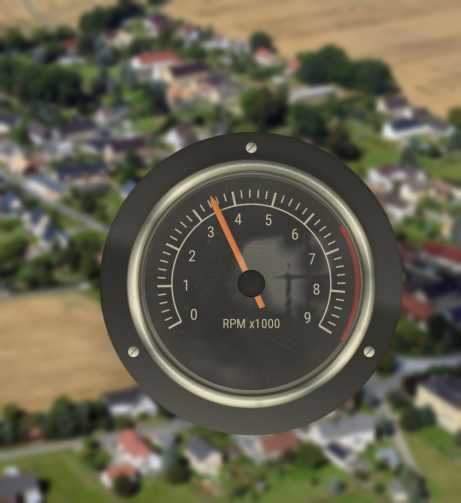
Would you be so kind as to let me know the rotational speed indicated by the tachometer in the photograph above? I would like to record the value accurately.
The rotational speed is 3500 rpm
